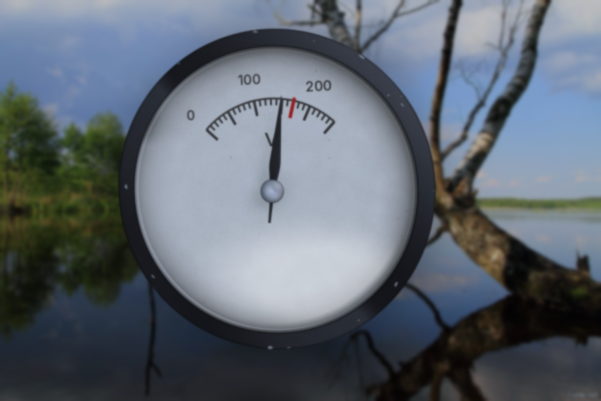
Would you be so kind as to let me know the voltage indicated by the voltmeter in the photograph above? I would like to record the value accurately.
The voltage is 150 V
